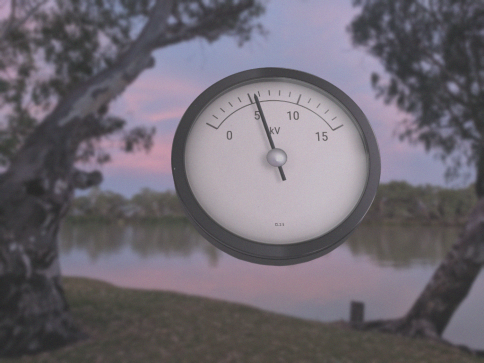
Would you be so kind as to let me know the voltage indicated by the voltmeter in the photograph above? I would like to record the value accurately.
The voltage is 5.5 kV
